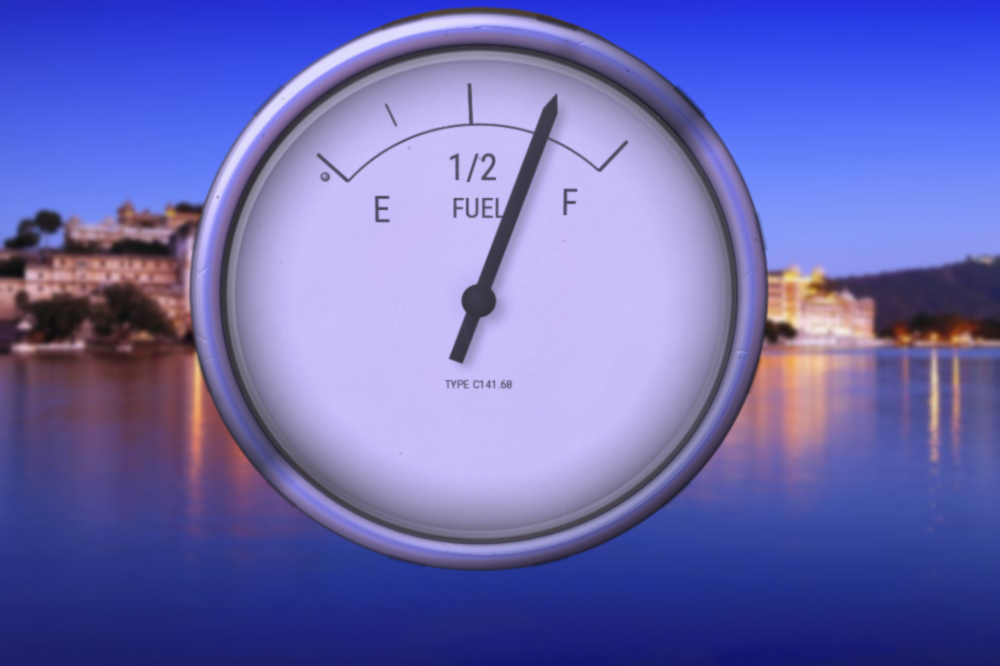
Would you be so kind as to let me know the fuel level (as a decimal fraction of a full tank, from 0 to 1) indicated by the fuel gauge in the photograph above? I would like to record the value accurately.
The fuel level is 0.75
